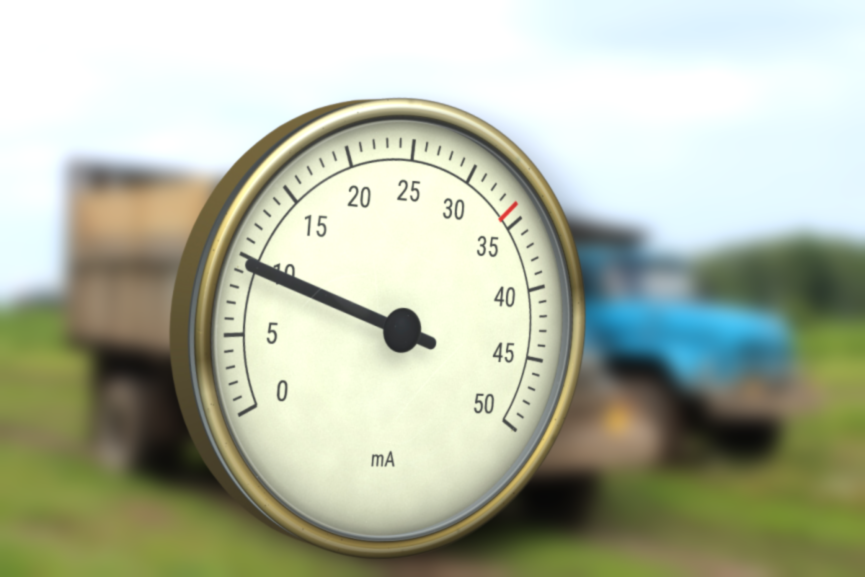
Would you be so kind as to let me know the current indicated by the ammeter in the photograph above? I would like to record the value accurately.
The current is 9.5 mA
